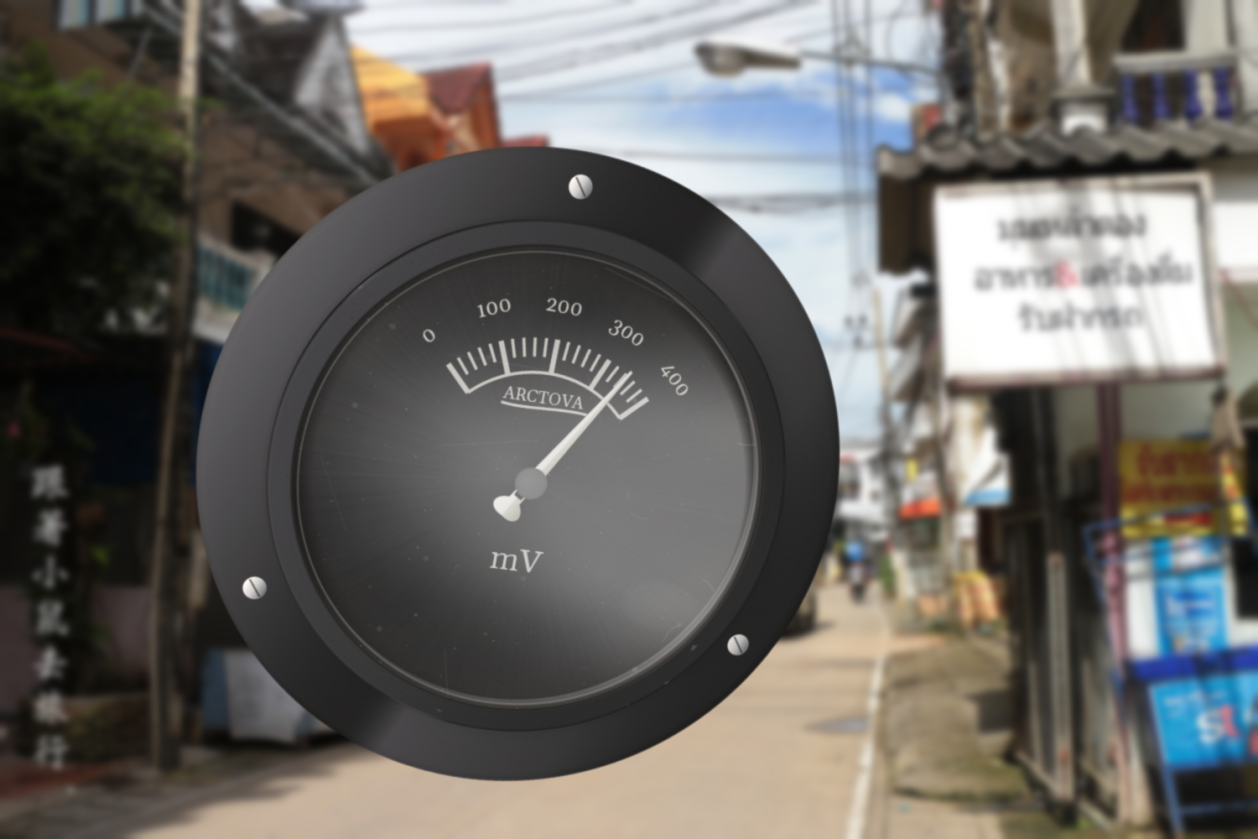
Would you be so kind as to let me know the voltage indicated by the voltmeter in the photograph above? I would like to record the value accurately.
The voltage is 340 mV
